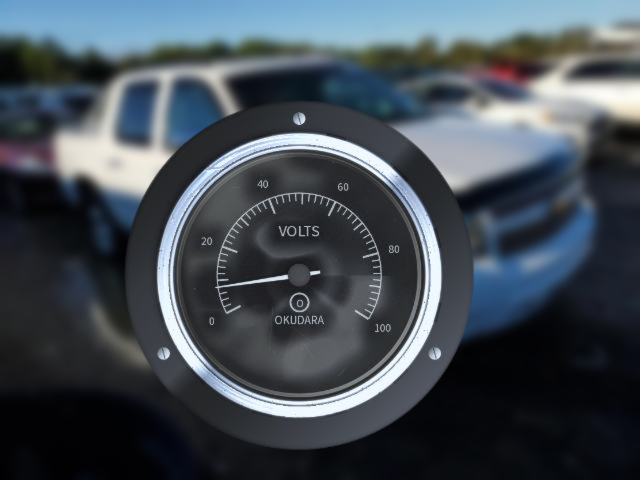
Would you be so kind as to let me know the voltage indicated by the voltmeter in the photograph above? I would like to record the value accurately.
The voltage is 8 V
